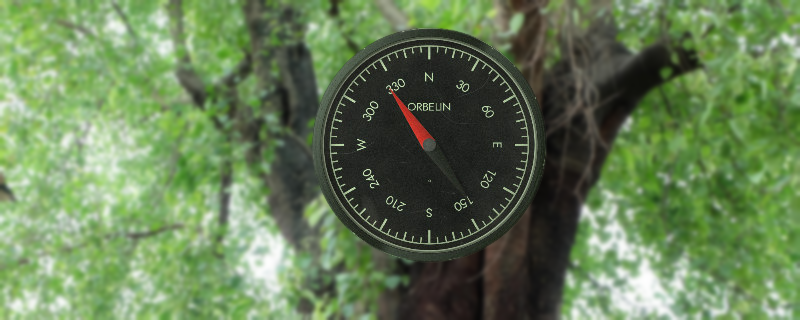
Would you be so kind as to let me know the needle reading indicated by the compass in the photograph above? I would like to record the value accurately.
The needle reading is 325 °
